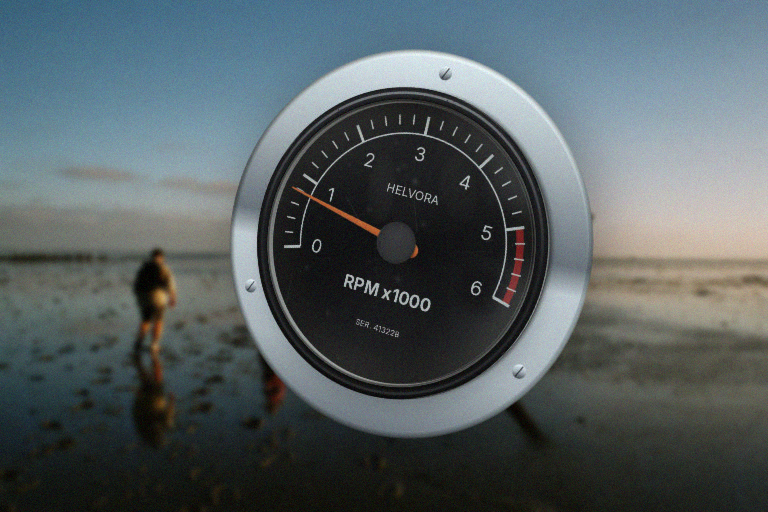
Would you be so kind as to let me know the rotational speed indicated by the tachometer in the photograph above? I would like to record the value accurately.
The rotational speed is 800 rpm
